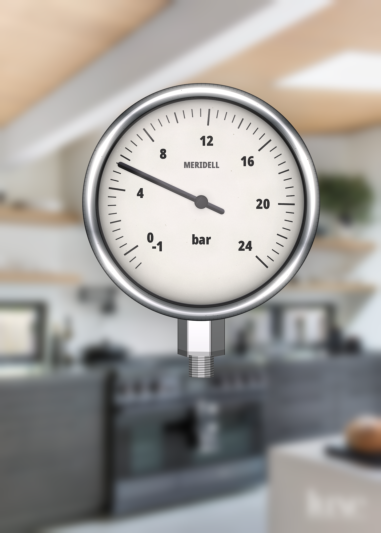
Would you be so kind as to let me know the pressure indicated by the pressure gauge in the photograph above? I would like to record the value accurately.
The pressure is 5.5 bar
